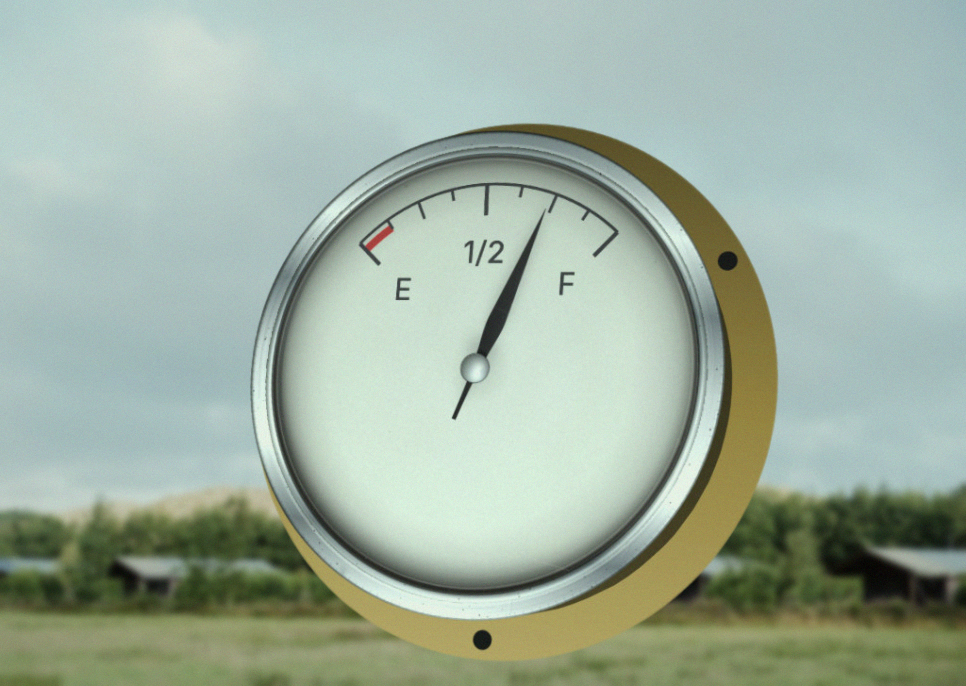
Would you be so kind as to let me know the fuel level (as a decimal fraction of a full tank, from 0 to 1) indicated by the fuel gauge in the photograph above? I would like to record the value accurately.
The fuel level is 0.75
